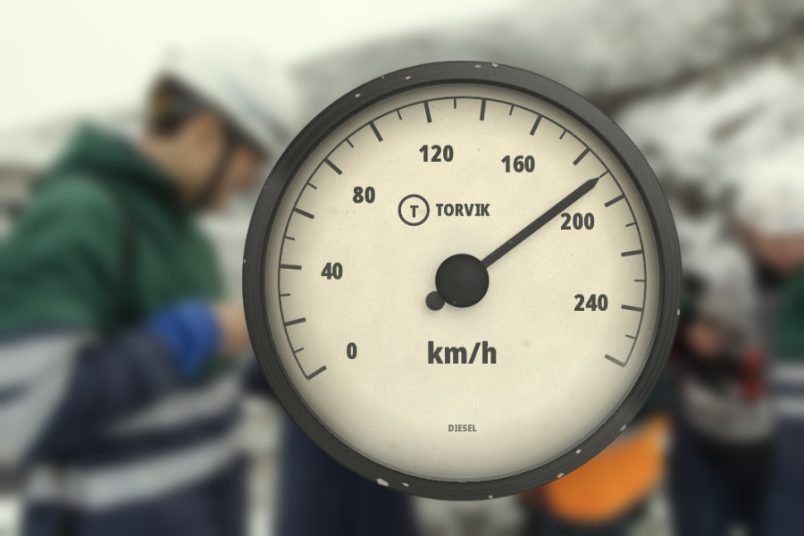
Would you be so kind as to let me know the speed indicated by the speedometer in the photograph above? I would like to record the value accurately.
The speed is 190 km/h
